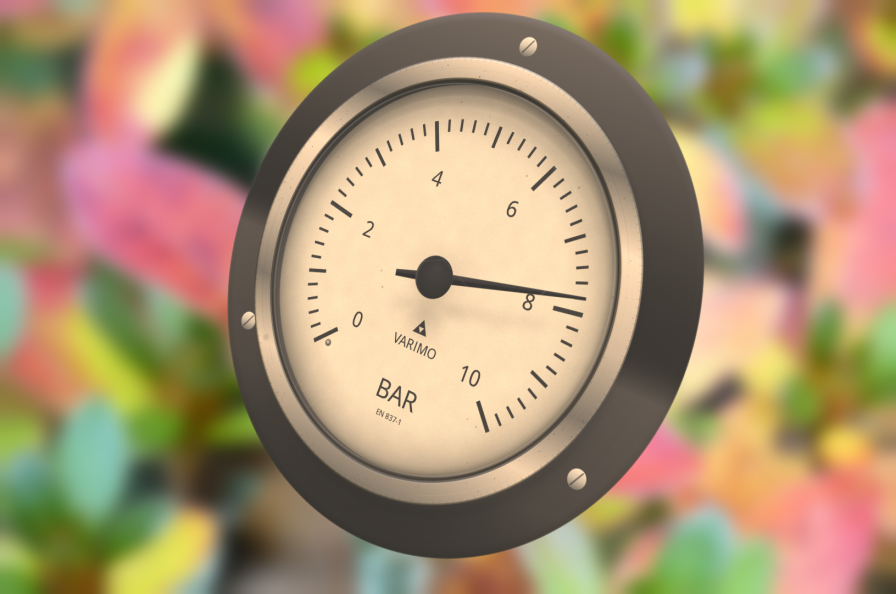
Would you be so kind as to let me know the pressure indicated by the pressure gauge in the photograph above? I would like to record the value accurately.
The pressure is 7.8 bar
